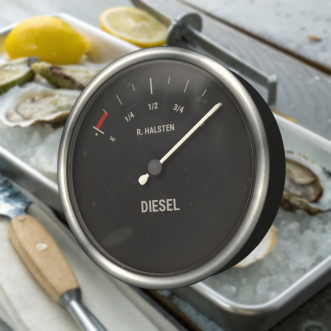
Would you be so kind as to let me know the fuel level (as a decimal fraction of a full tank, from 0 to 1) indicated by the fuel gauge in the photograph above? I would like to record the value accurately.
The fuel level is 1
